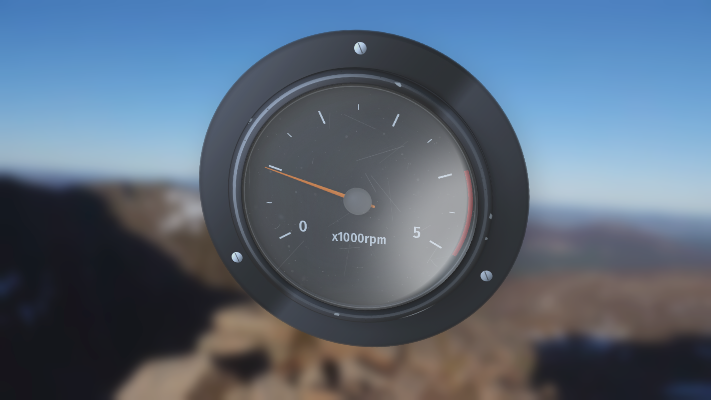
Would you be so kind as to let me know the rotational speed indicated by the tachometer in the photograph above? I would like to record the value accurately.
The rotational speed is 1000 rpm
